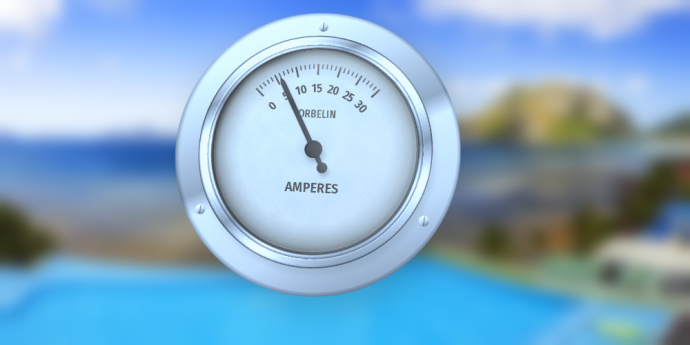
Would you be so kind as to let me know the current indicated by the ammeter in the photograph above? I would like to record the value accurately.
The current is 6 A
